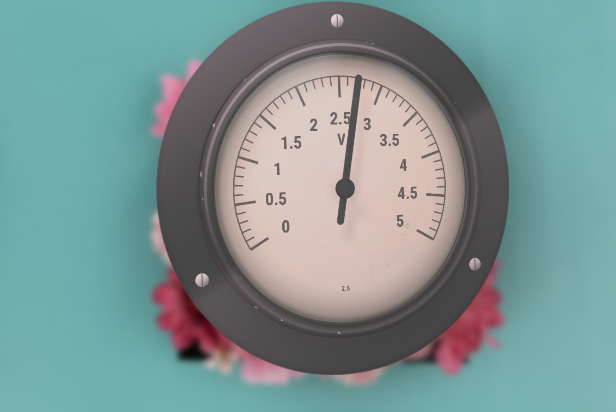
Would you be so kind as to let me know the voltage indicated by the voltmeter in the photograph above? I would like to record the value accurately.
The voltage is 2.7 V
